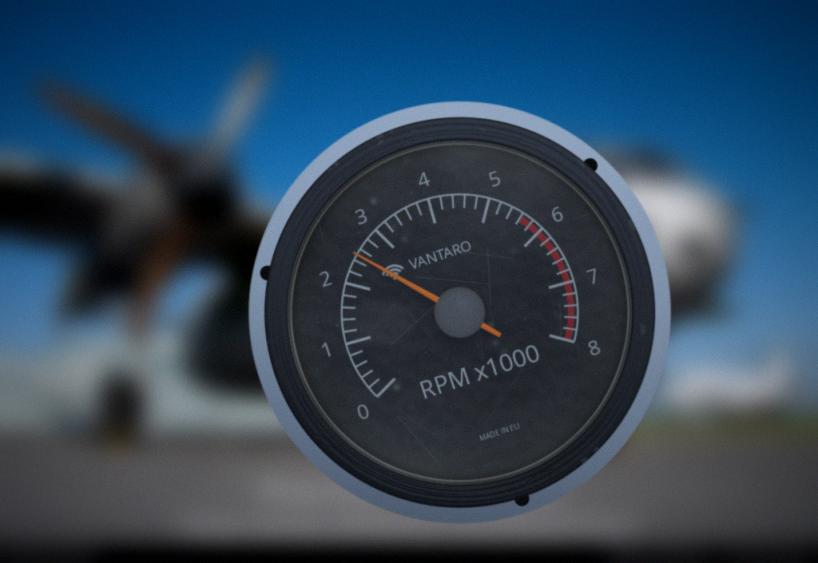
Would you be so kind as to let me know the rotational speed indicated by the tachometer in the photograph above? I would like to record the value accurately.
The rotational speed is 2500 rpm
